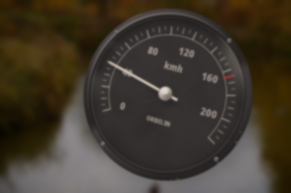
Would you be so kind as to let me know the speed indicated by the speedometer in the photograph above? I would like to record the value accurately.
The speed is 40 km/h
